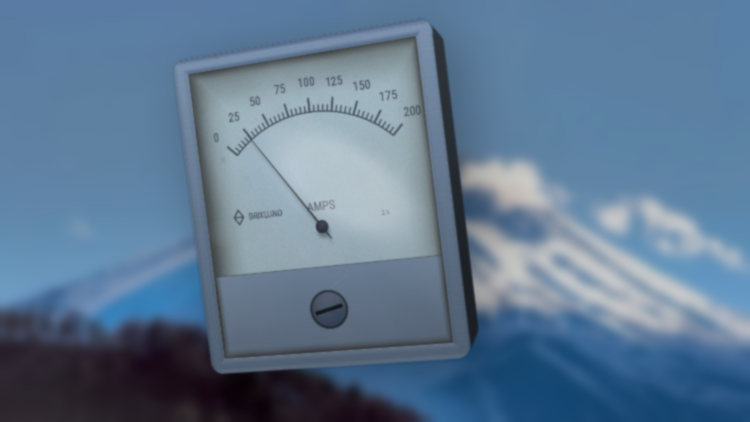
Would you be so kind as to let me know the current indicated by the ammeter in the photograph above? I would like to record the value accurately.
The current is 25 A
